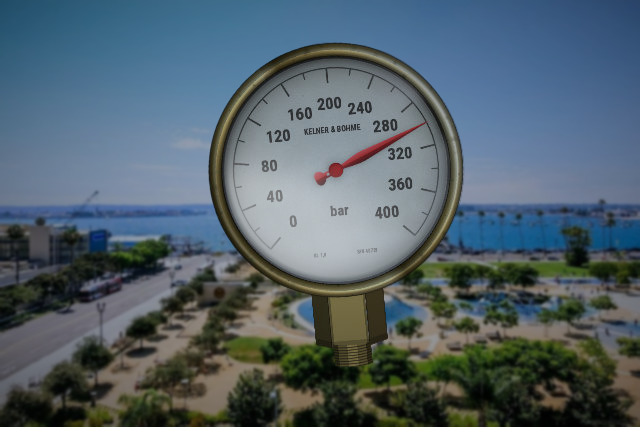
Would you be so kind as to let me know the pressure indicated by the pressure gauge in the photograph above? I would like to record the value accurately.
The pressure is 300 bar
